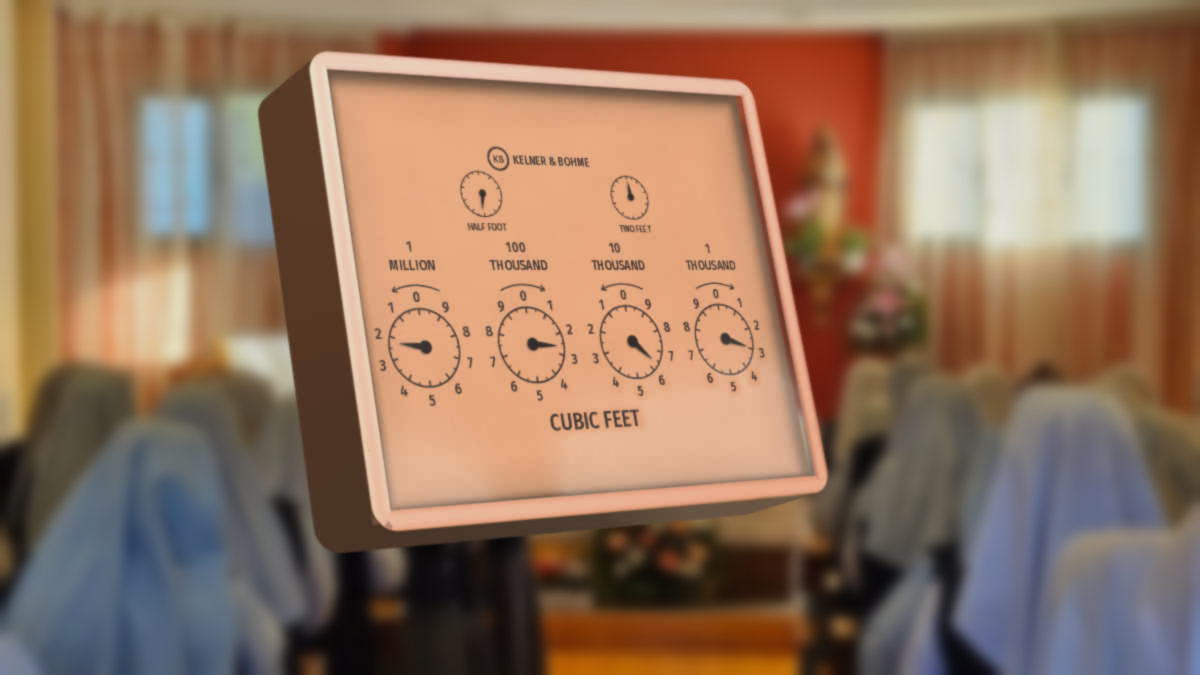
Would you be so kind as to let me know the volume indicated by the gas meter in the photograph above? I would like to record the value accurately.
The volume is 226300 ft³
